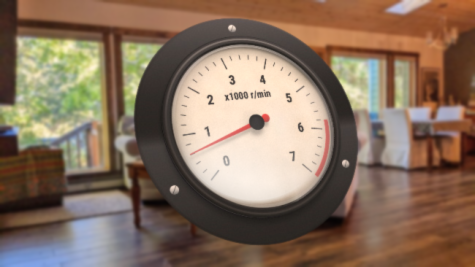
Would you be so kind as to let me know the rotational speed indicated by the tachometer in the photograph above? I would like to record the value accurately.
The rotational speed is 600 rpm
